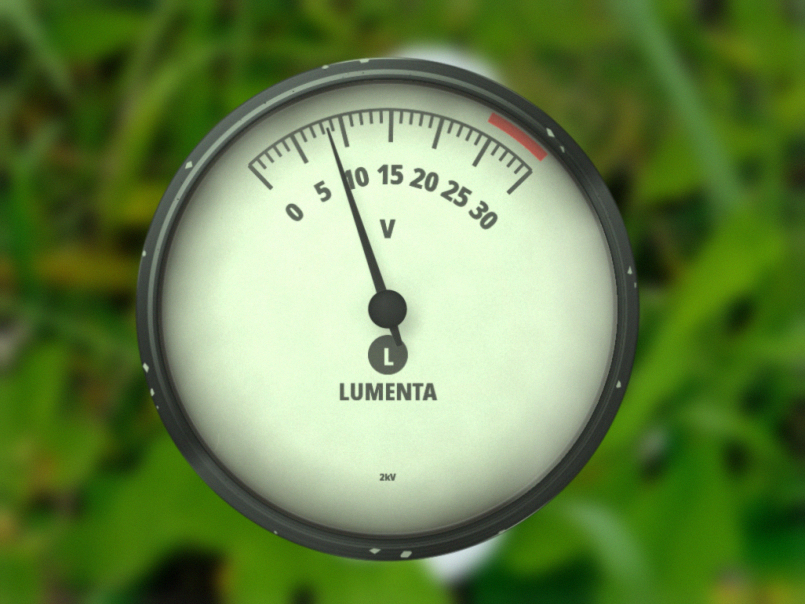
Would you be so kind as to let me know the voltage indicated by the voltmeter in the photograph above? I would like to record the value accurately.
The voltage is 8.5 V
